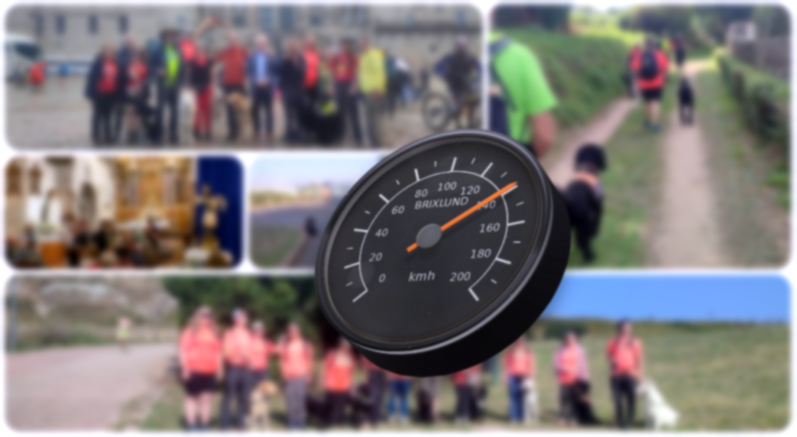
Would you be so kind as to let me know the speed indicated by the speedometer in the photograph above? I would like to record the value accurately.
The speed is 140 km/h
